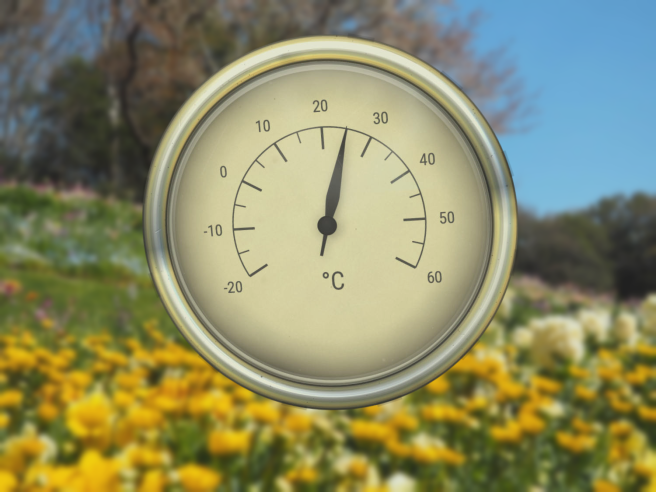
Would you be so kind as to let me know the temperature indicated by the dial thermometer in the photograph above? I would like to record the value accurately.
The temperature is 25 °C
